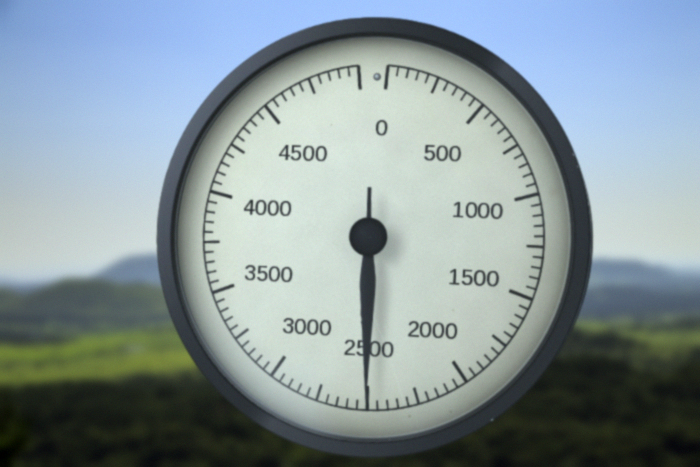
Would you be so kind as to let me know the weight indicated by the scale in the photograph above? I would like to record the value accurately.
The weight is 2500 g
